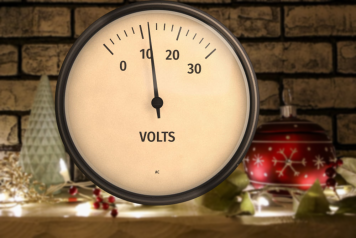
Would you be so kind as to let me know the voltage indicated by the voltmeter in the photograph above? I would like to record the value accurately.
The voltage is 12 V
